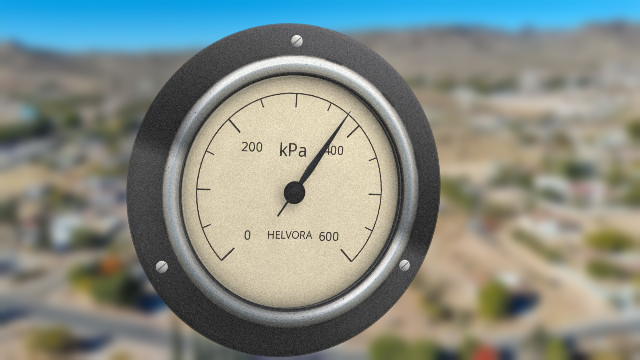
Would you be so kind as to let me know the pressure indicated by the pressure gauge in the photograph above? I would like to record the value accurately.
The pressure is 375 kPa
